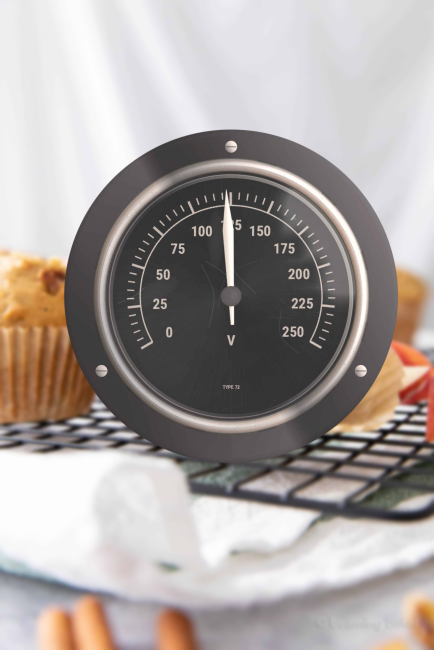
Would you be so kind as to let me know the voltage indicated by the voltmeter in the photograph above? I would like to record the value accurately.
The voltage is 122.5 V
